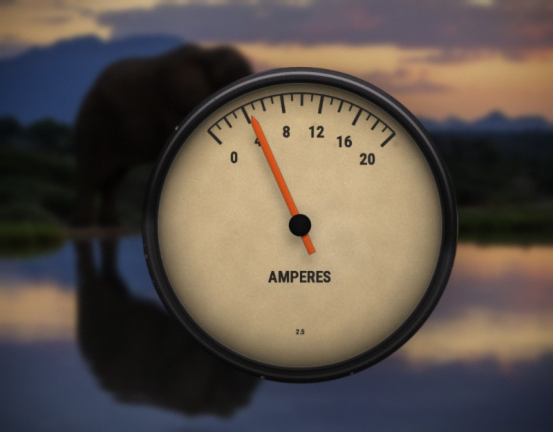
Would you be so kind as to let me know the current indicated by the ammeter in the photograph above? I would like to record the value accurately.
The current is 4.5 A
